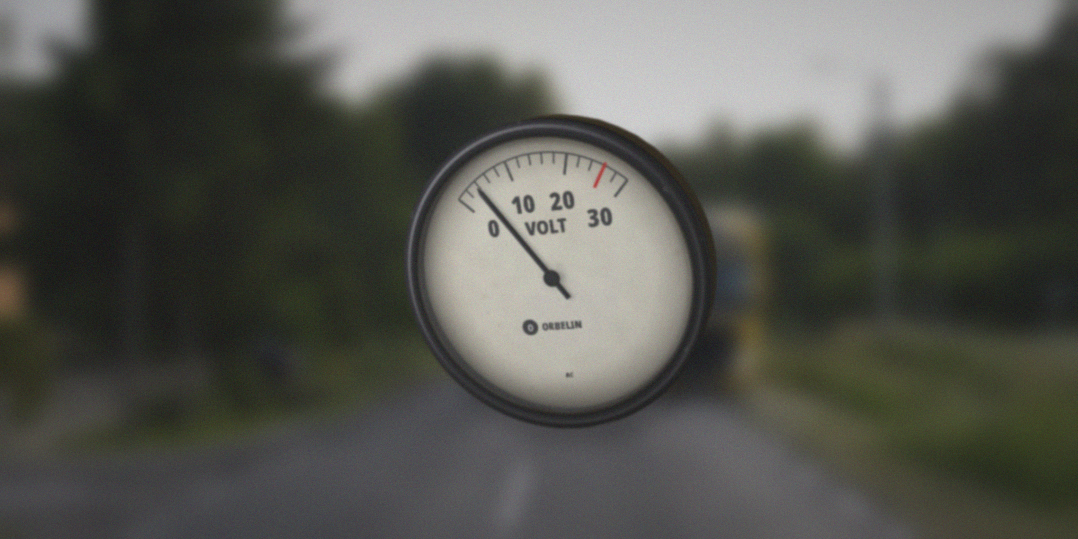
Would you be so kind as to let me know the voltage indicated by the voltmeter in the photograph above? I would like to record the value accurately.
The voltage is 4 V
